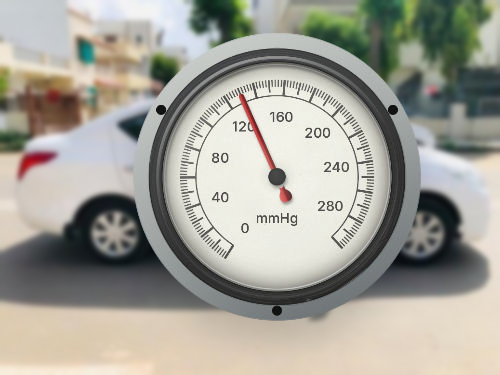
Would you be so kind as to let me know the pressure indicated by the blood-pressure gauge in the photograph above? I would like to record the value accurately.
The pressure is 130 mmHg
